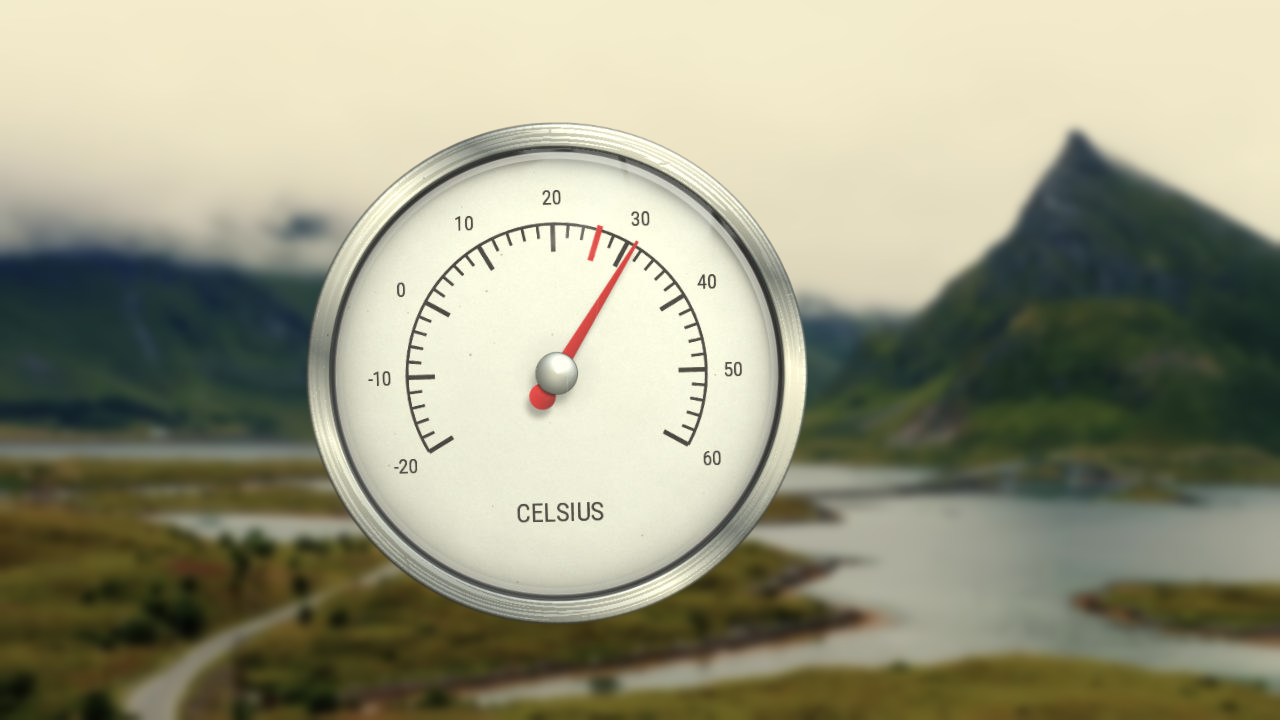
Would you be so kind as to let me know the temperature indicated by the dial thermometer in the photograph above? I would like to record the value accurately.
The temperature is 31 °C
